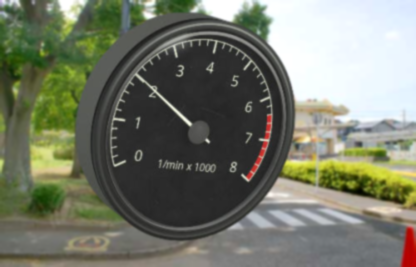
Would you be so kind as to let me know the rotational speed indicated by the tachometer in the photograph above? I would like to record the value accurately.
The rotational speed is 2000 rpm
